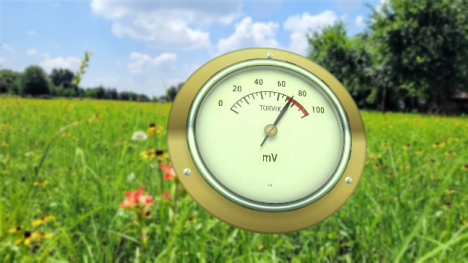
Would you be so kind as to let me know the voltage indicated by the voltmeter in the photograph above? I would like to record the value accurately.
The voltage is 75 mV
